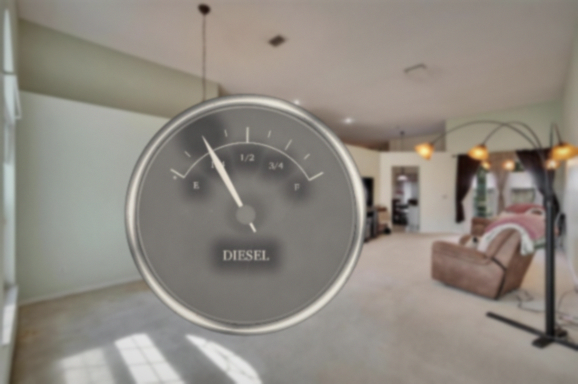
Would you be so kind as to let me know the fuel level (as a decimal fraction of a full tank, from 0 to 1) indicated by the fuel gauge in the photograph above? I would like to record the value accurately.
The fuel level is 0.25
